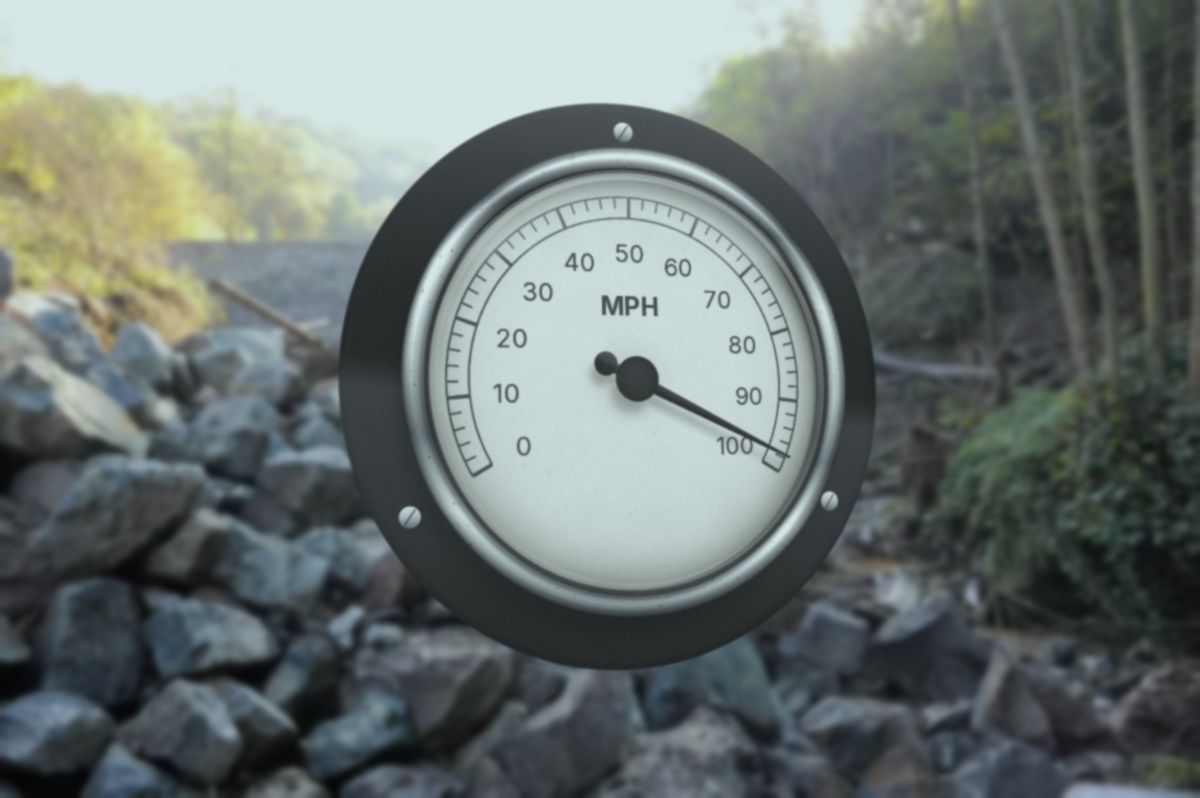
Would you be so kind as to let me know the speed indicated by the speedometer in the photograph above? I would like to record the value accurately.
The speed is 98 mph
